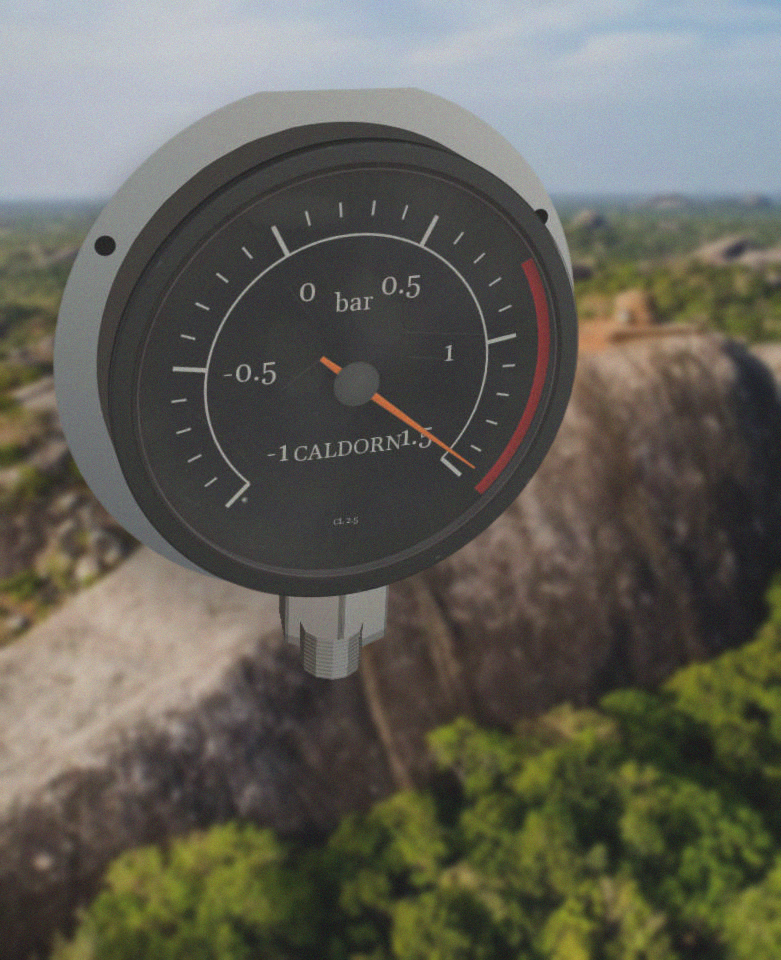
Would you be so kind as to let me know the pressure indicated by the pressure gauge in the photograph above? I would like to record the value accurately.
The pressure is 1.45 bar
